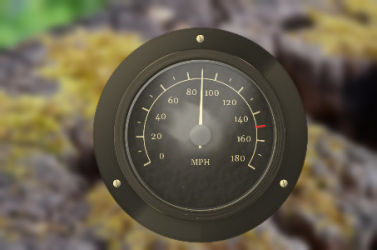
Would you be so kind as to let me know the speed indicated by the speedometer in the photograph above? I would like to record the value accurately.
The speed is 90 mph
